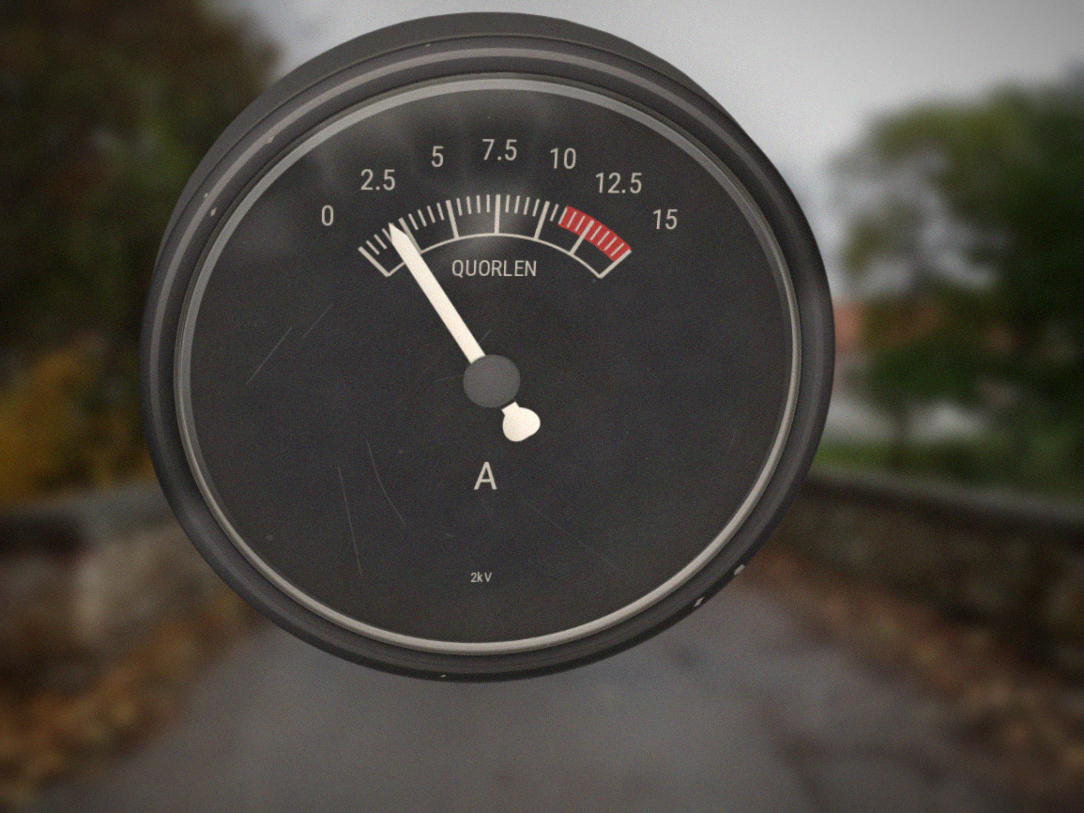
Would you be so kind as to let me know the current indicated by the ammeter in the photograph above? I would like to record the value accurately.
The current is 2 A
